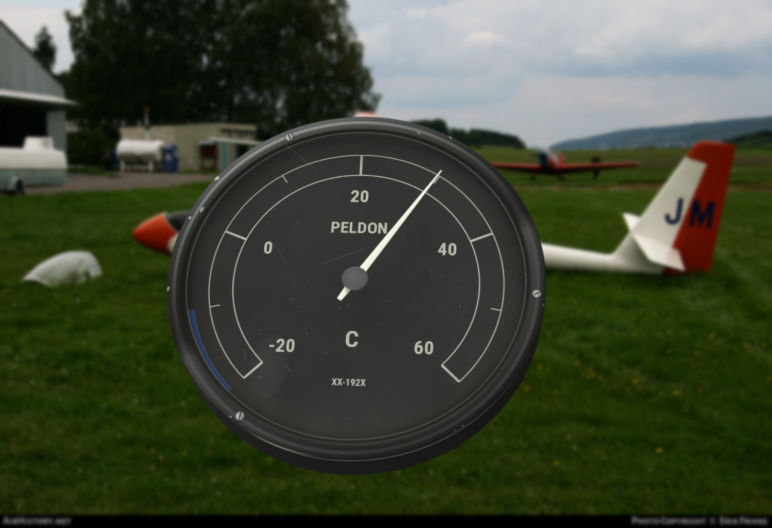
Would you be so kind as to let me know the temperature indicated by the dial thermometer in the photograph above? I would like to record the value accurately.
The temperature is 30 °C
